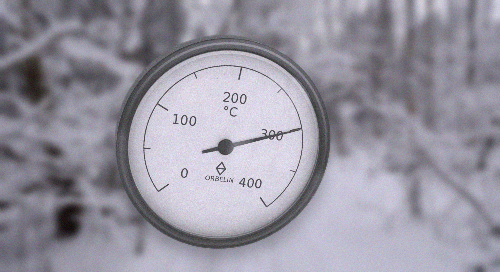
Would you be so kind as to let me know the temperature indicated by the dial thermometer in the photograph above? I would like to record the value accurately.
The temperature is 300 °C
